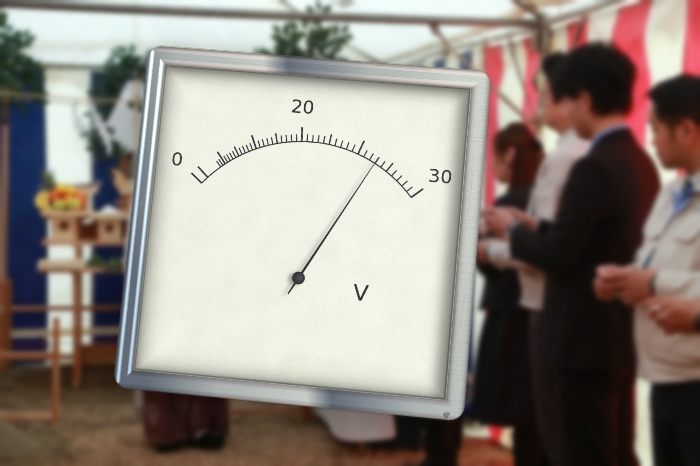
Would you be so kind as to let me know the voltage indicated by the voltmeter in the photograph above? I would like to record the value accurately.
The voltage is 26.5 V
